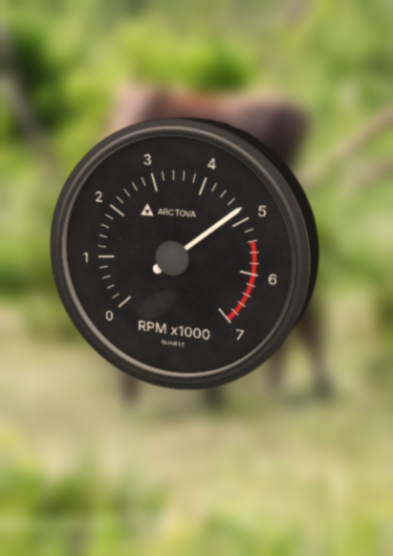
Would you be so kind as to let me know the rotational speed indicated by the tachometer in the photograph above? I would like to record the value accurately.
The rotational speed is 4800 rpm
